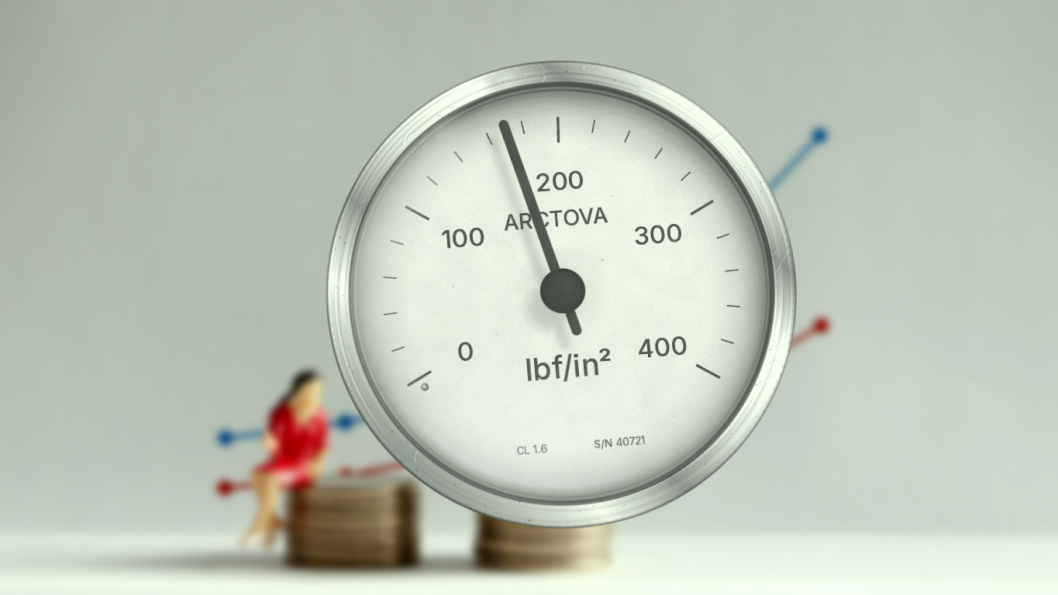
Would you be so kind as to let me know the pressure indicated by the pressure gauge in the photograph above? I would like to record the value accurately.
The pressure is 170 psi
